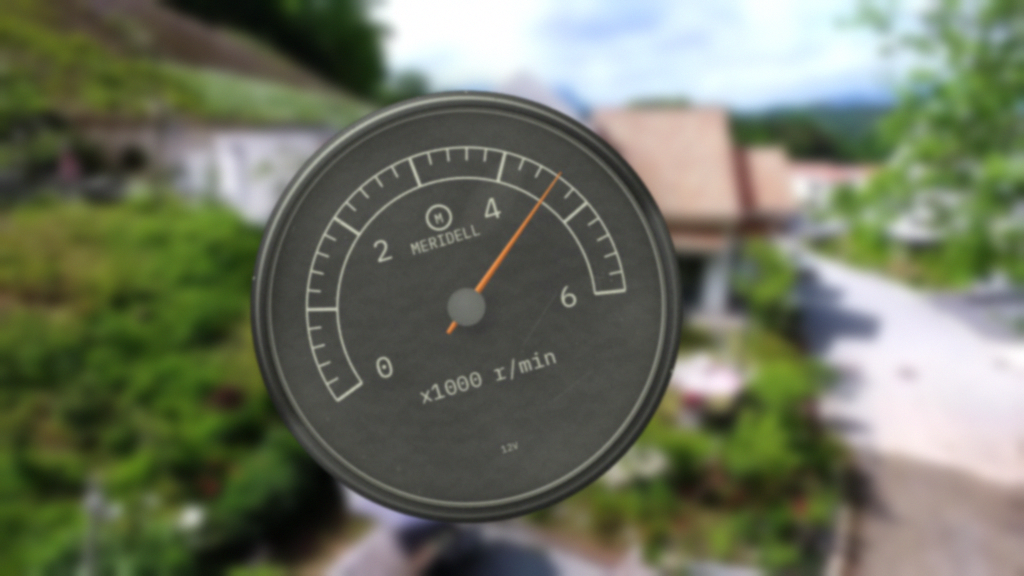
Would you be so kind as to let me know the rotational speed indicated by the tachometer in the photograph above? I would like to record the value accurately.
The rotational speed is 4600 rpm
